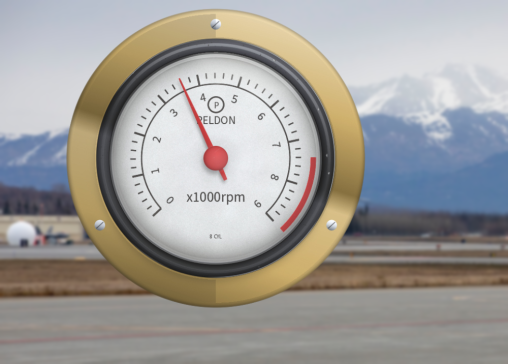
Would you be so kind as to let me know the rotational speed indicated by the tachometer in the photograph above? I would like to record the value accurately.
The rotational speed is 3600 rpm
